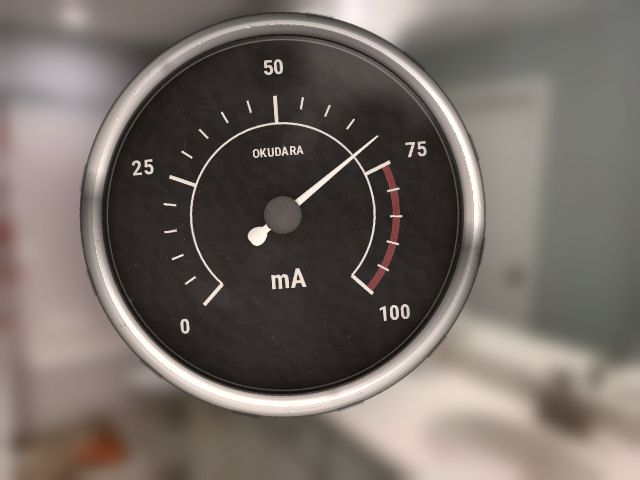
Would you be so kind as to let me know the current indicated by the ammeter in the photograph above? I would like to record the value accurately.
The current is 70 mA
